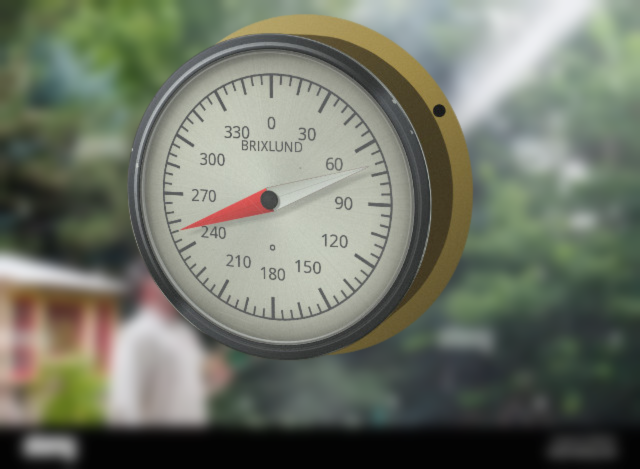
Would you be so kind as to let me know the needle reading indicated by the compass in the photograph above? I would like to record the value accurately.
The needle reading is 250 °
